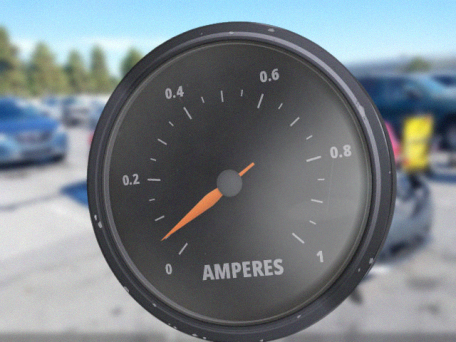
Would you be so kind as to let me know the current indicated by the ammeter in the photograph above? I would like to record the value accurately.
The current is 0.05 A
